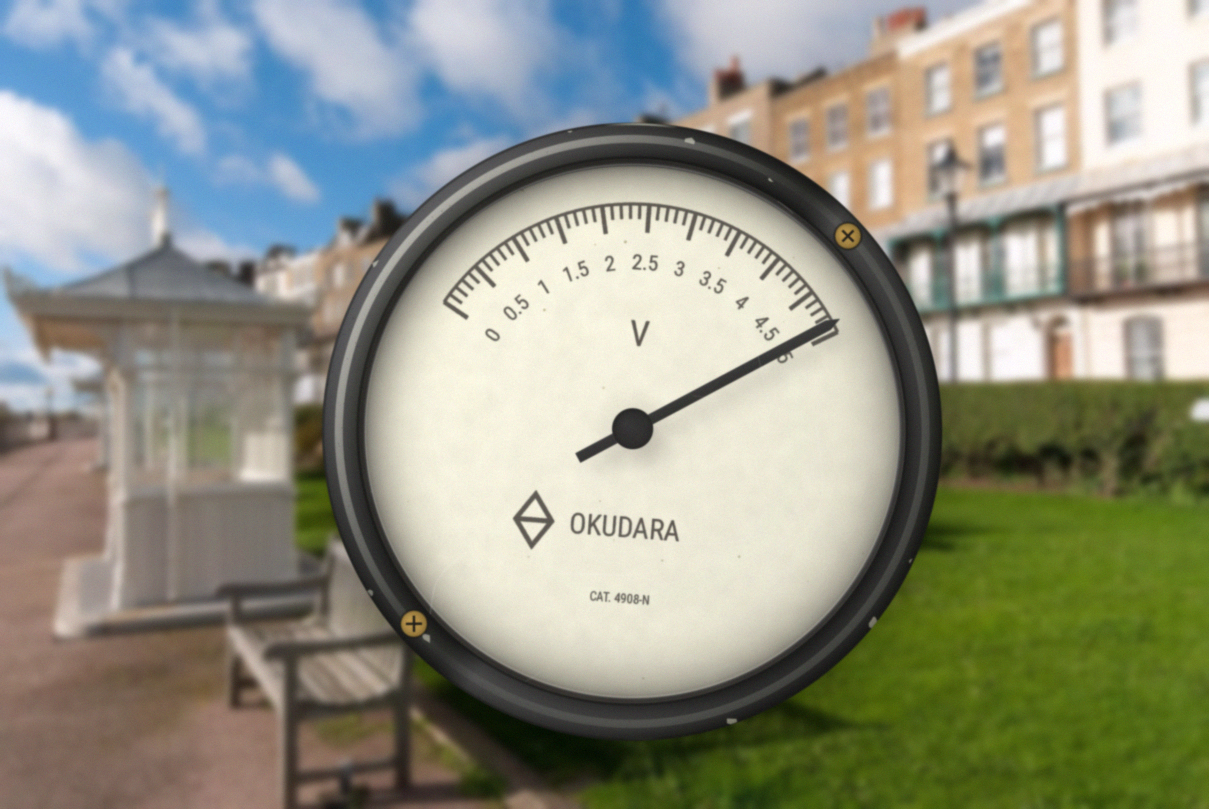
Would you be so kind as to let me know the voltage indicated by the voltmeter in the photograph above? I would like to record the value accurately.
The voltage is 4.9 V
